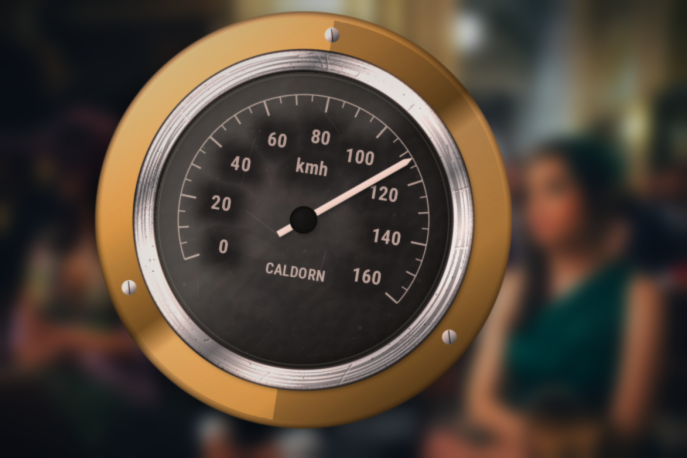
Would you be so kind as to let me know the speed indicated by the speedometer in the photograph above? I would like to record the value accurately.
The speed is 112.5 km/h
